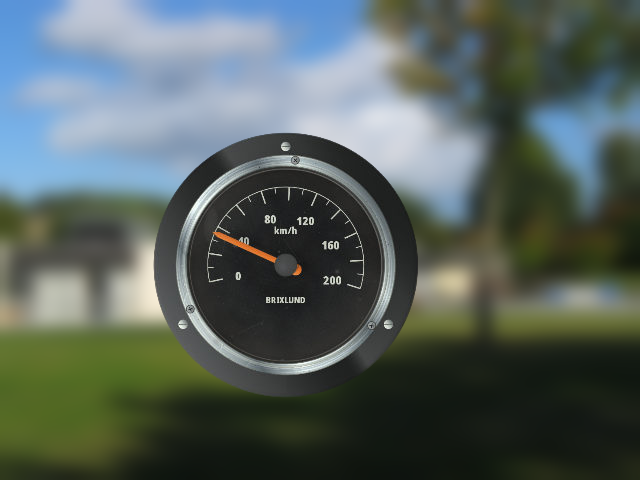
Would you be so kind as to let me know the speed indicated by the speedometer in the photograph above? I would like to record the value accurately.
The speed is 35 km/h
